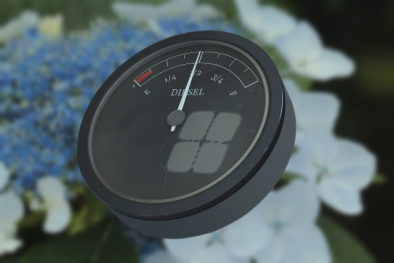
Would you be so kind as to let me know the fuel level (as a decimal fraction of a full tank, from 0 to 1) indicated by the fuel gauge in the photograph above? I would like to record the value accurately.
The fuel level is 0.5
